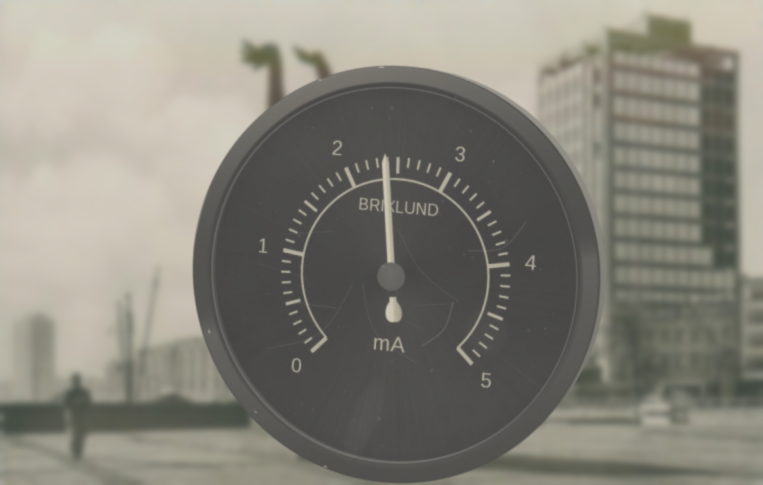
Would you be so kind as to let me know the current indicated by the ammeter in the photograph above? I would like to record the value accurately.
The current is 2.4 mA
